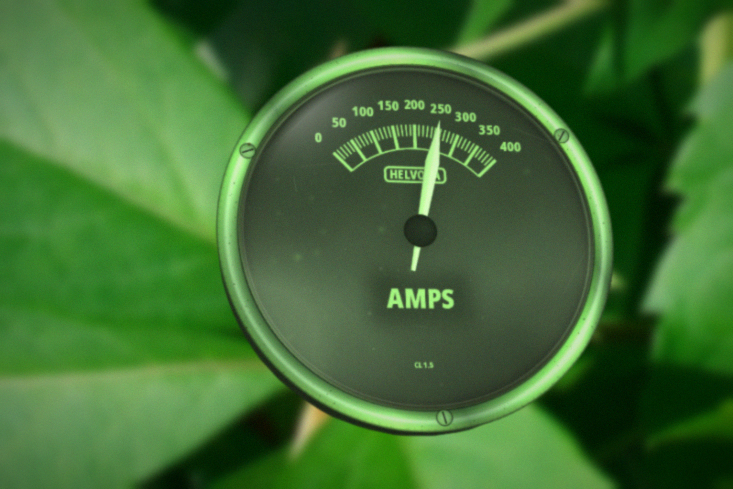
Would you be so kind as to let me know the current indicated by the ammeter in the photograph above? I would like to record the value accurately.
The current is 250 A
